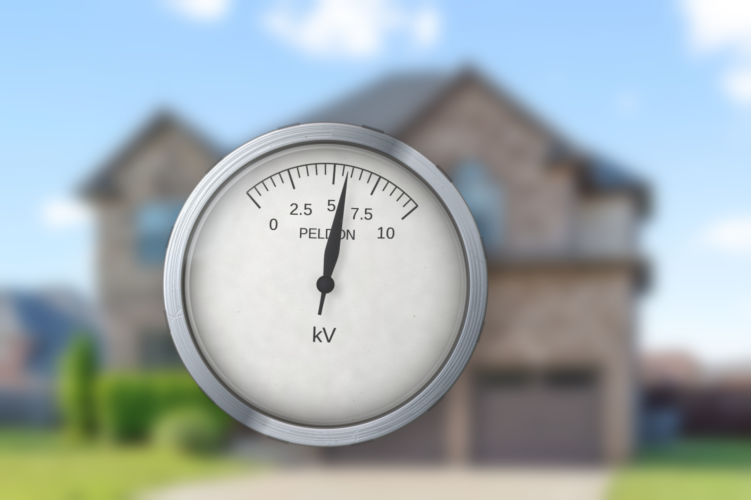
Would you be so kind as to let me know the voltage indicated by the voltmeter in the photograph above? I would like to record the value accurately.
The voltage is 5.75 kV
